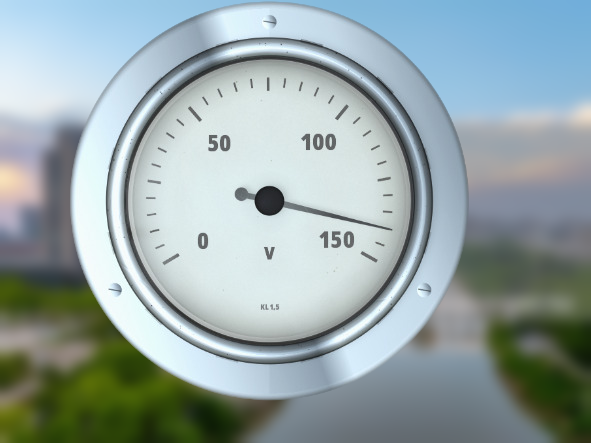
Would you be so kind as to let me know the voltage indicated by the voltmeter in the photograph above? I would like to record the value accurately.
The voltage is 140 V
